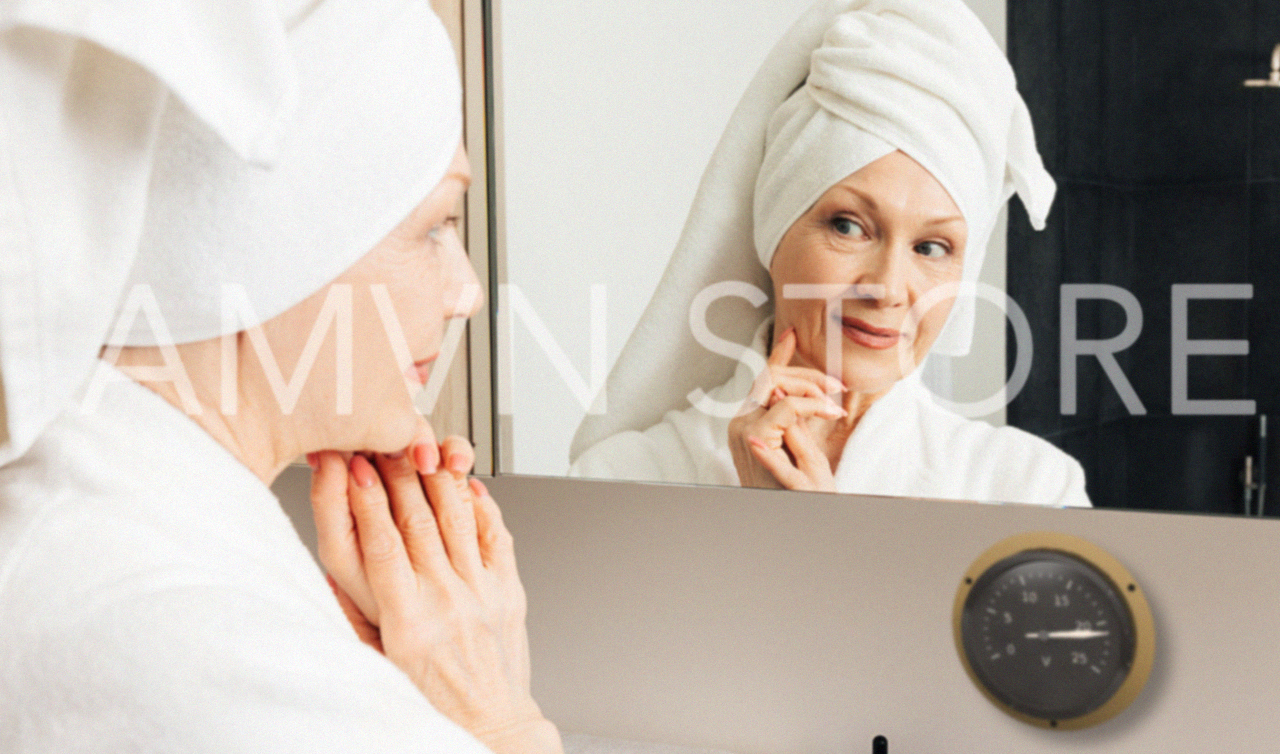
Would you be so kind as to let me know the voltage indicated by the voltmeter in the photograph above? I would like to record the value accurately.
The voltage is 21 V
